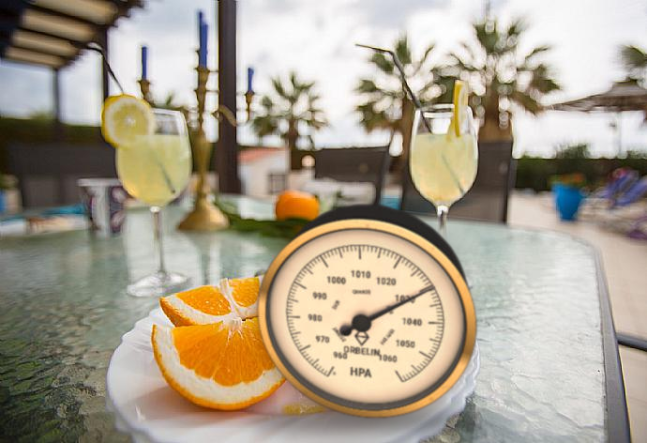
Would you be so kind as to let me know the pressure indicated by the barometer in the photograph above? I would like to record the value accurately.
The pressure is 1030 hPa
